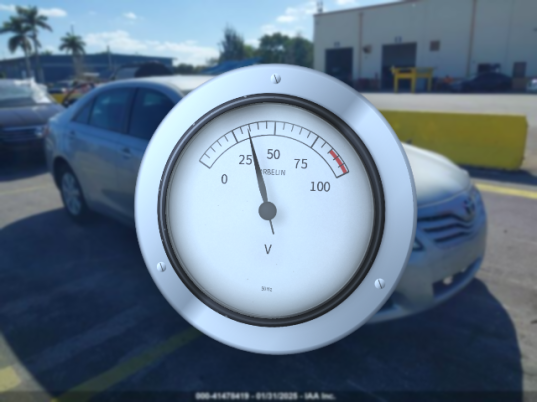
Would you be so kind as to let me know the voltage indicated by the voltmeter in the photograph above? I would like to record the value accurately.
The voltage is 35 V
